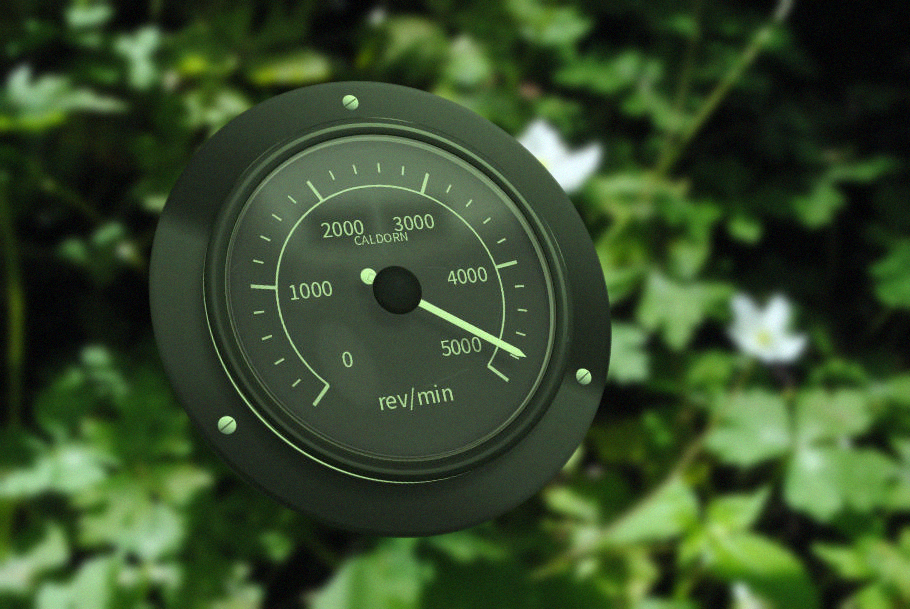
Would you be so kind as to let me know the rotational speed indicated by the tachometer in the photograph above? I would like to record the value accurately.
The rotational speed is 4800 rpm
